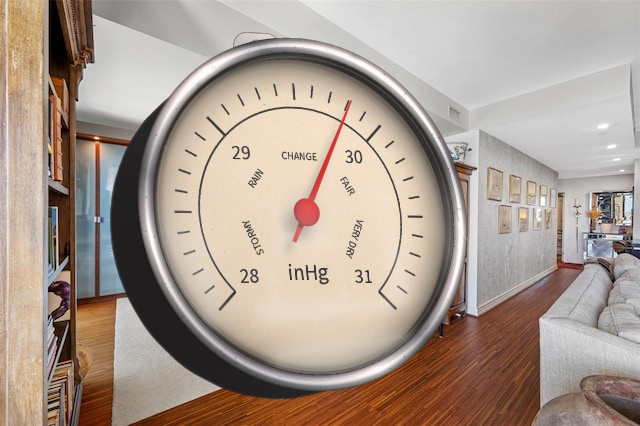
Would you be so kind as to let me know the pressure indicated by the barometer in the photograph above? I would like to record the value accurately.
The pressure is 29.8 inHg
